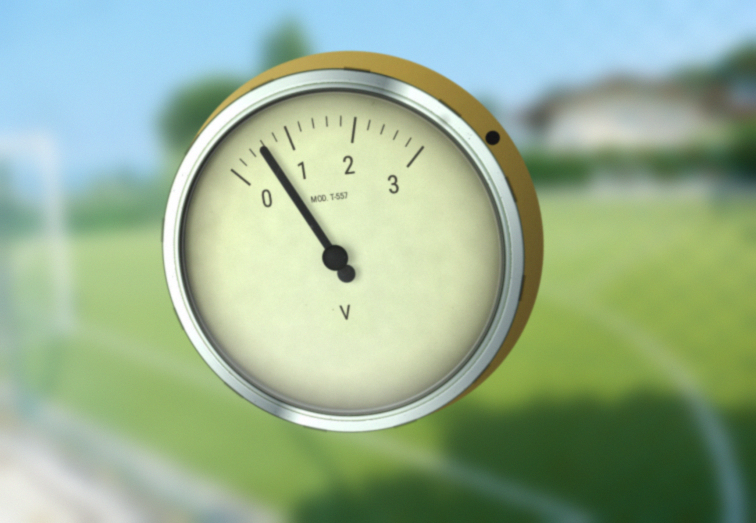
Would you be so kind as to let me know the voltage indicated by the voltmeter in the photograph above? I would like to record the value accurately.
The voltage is 0.6 V
